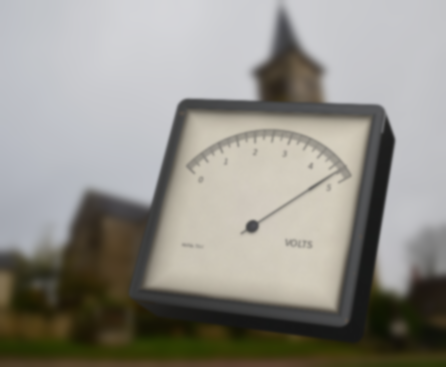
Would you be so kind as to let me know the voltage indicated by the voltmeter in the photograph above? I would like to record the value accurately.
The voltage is 4.75 V
